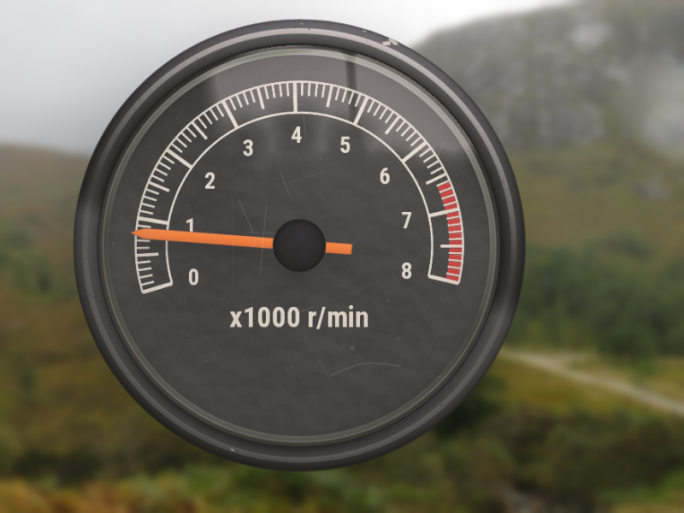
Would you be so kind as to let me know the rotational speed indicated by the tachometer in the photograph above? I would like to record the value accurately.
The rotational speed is 800 rpm
